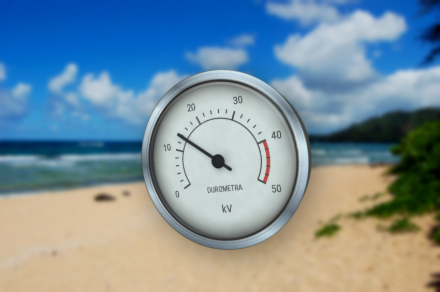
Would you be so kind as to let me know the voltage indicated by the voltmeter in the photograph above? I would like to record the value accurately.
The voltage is 14 kV
